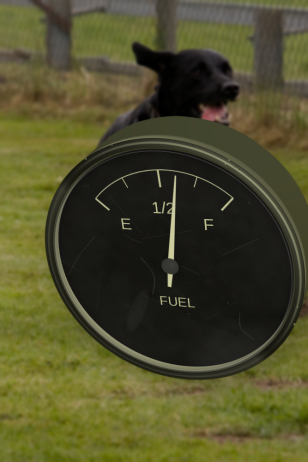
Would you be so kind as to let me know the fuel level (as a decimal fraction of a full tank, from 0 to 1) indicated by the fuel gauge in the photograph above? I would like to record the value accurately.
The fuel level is 0.625
